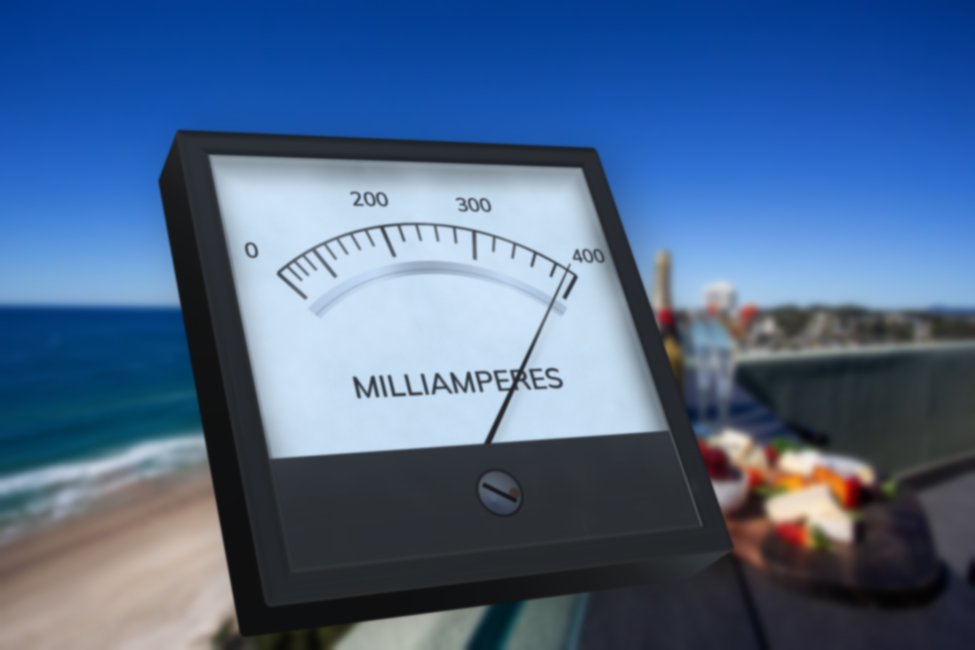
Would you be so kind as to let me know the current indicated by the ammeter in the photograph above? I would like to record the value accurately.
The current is 390 mA
